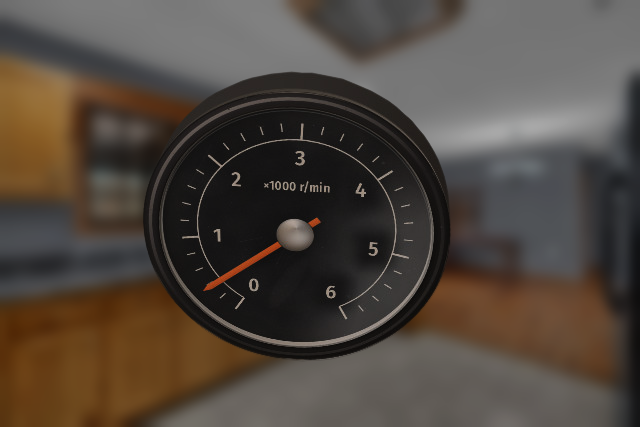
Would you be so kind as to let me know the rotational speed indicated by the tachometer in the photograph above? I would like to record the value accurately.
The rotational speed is 400 rpm
